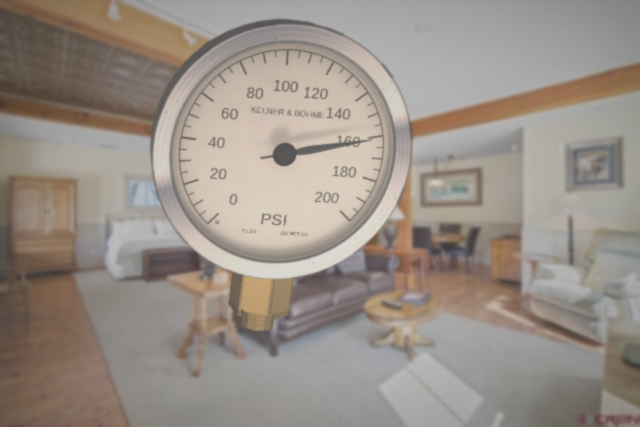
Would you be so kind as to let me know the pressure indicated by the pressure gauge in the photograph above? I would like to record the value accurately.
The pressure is 160 psi
